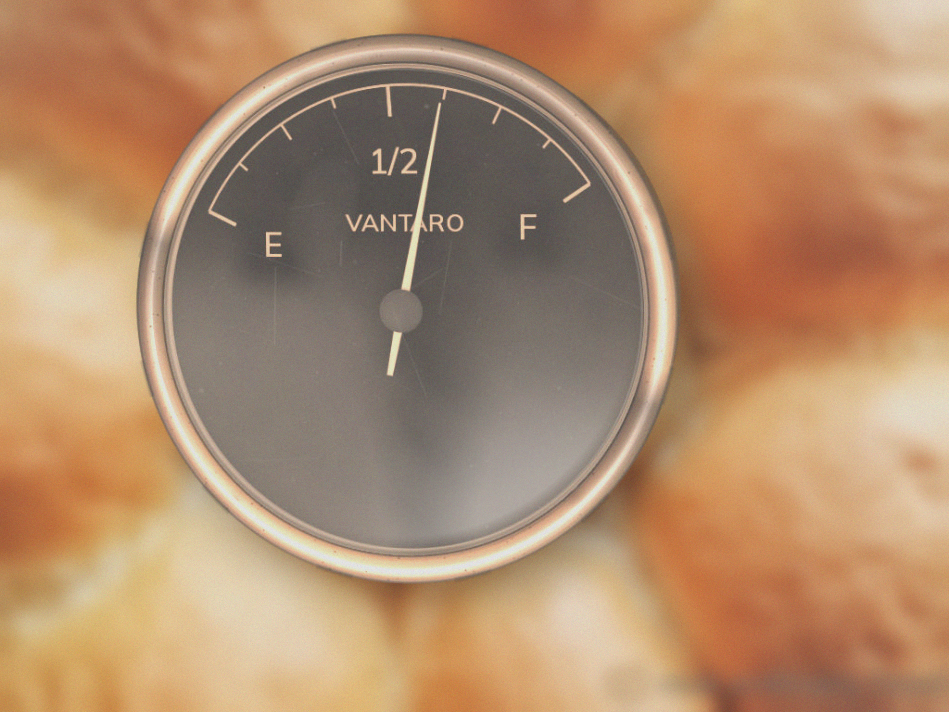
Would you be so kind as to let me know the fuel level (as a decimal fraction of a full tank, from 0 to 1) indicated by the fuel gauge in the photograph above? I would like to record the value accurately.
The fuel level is 0.625
